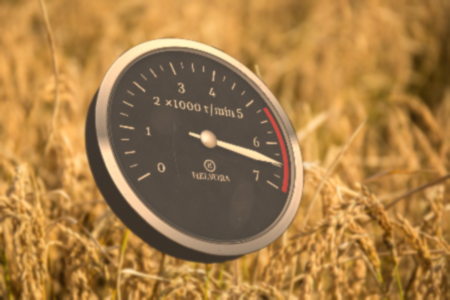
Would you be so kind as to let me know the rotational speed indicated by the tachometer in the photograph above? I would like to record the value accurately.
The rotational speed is 6500 rpm
